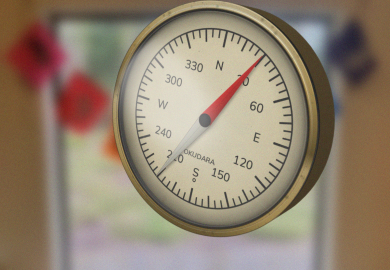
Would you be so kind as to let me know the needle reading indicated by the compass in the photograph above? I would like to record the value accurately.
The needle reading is 30 °
